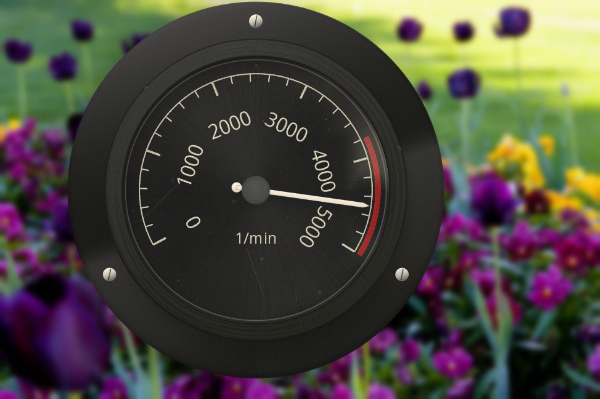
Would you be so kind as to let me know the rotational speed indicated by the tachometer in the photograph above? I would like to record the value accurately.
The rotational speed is 4500 rpm
